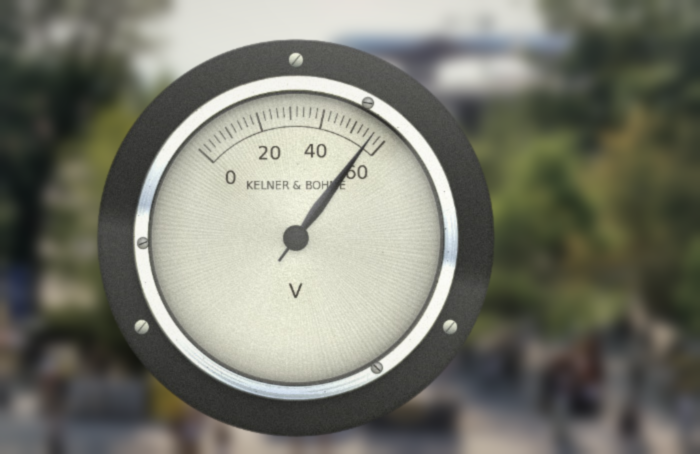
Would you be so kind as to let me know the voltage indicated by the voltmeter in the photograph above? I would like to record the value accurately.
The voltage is 56 V
